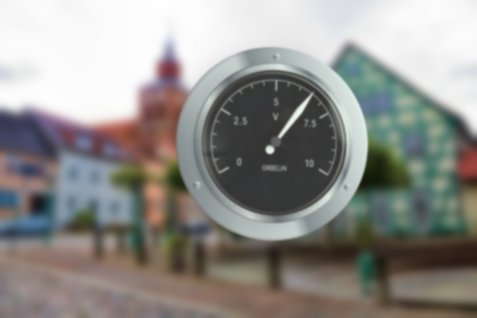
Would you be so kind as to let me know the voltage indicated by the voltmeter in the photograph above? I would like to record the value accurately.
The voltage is 6.5 V
